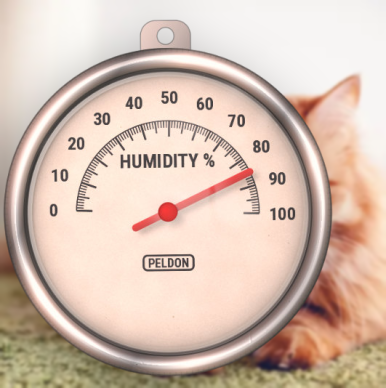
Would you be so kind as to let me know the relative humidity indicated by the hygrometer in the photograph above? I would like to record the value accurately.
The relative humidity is 85 %
